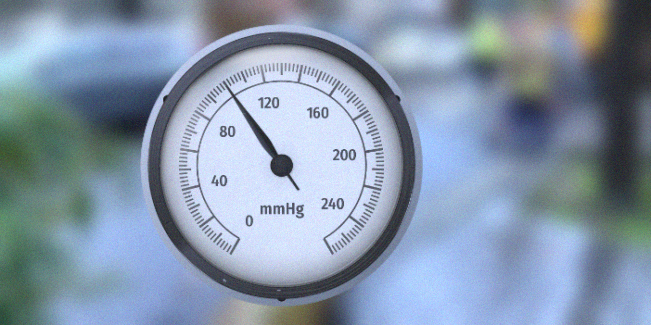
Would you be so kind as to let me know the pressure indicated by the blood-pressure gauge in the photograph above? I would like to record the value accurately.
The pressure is 100 mmHg
